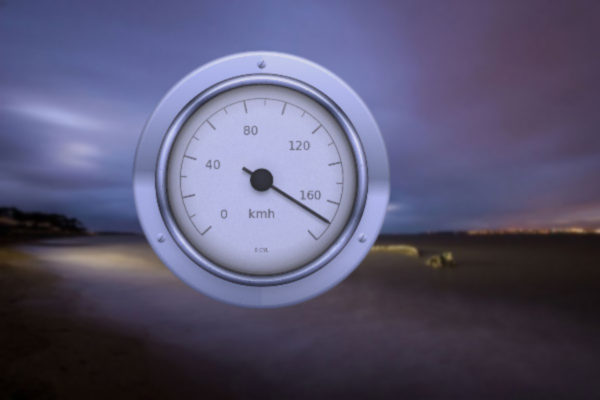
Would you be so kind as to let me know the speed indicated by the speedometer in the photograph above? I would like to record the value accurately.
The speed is 170 km/h
